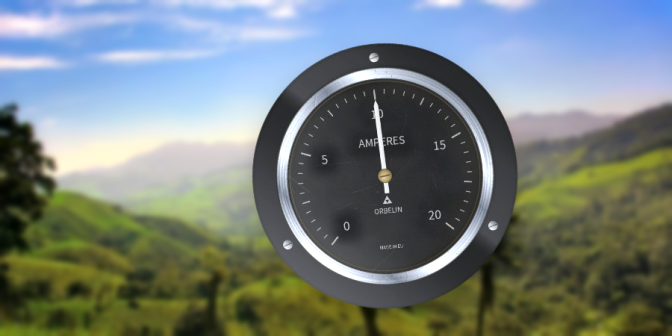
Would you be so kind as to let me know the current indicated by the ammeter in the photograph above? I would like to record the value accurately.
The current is 10 A
